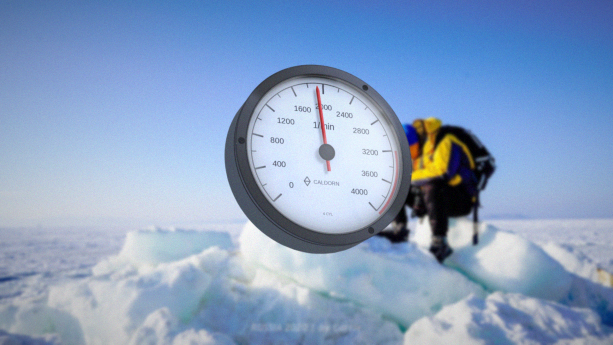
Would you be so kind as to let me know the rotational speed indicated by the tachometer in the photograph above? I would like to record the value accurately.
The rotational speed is 1900 rpm
